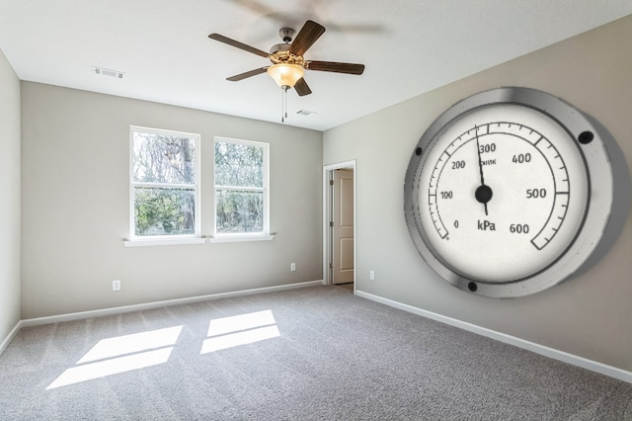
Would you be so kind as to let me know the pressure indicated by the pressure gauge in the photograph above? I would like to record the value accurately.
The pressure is 280 kPa
